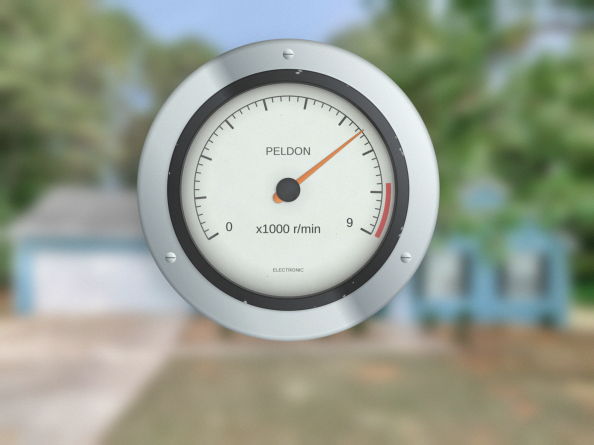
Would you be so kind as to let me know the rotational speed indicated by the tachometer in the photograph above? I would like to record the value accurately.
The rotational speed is 6500 rpm
